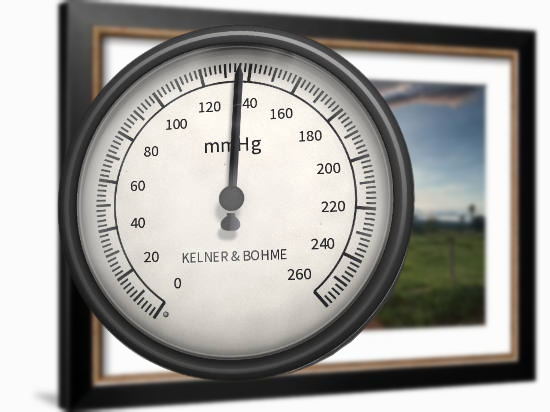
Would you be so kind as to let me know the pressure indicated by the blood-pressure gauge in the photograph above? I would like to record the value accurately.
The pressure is 136 mmHg
